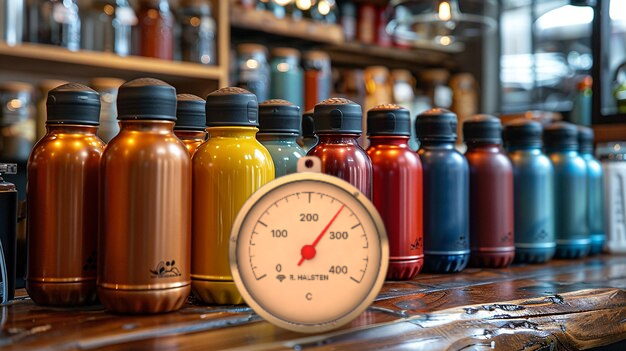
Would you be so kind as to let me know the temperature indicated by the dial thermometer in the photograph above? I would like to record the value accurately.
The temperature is 260 °C
